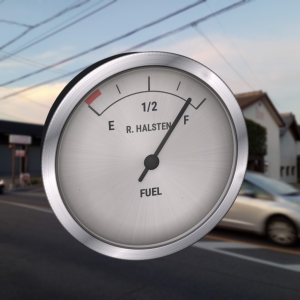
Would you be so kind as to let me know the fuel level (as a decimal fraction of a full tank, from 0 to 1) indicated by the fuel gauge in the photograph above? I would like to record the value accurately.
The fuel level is 0.875
